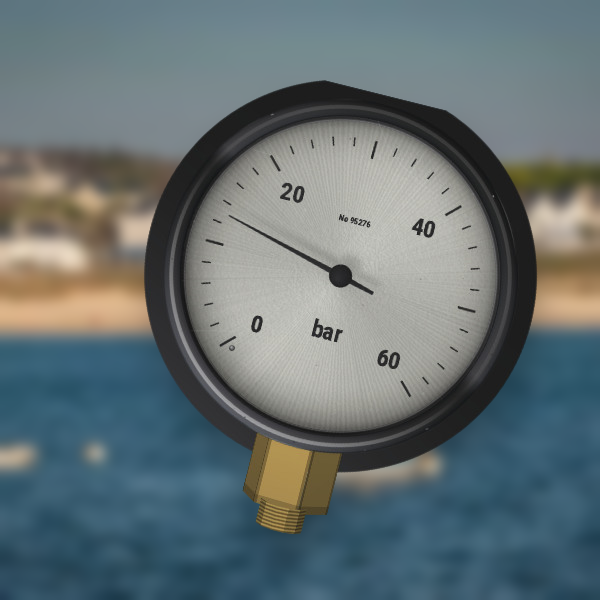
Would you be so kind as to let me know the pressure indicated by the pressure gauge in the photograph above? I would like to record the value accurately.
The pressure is 13 bar
